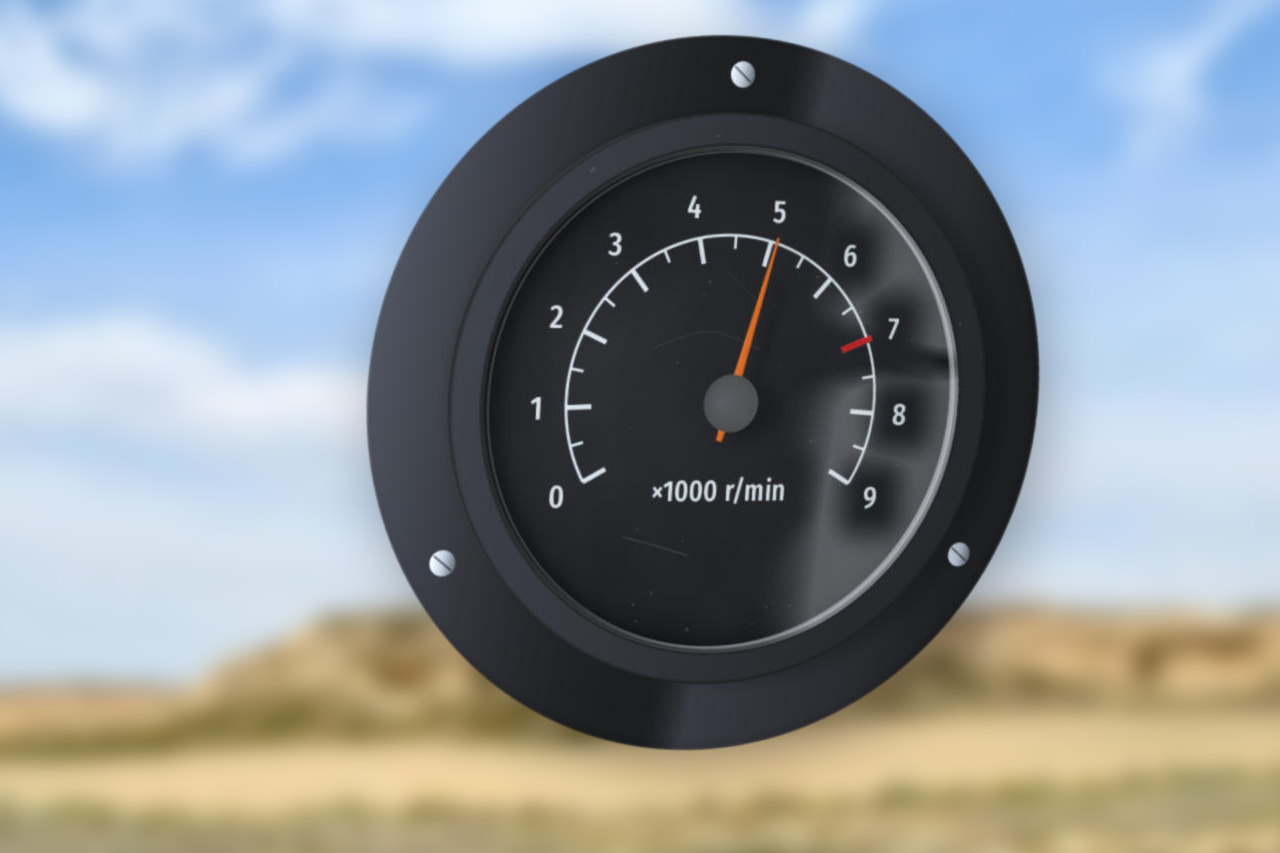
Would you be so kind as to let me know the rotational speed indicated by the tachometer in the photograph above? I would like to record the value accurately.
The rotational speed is 5000 rpm
